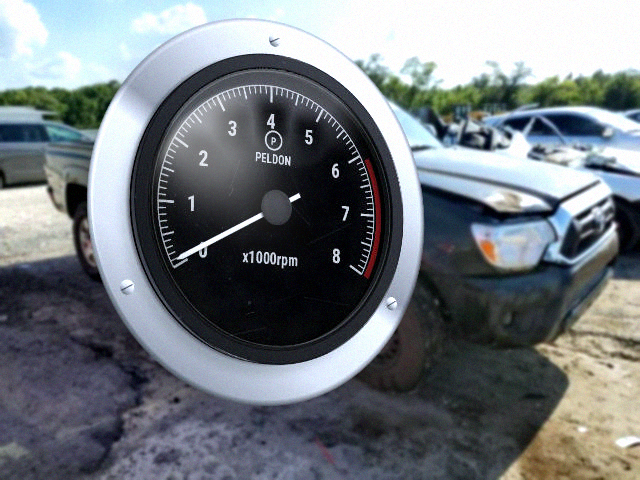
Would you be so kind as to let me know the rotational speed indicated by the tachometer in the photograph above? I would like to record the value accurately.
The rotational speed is 100 rpm
